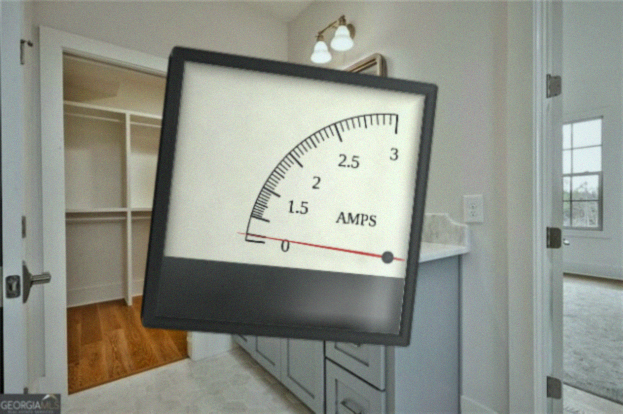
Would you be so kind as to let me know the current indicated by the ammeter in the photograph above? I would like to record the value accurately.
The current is 0.5 A
